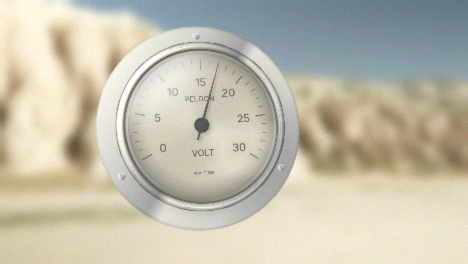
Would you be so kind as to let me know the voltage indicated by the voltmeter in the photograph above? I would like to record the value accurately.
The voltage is 17 V
